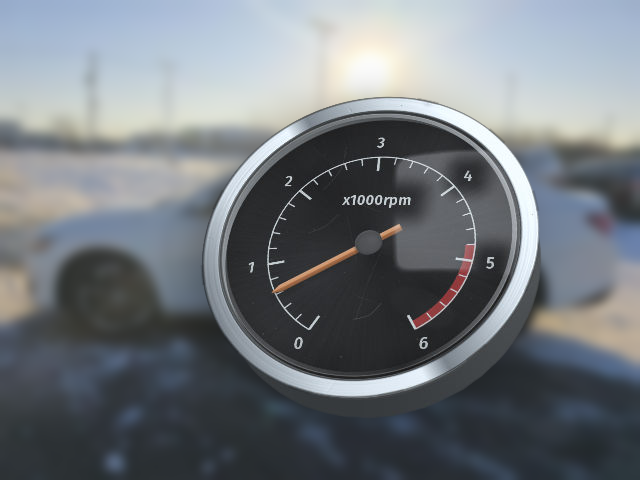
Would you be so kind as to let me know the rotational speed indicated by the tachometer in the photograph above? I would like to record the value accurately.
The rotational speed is 600 rpm
